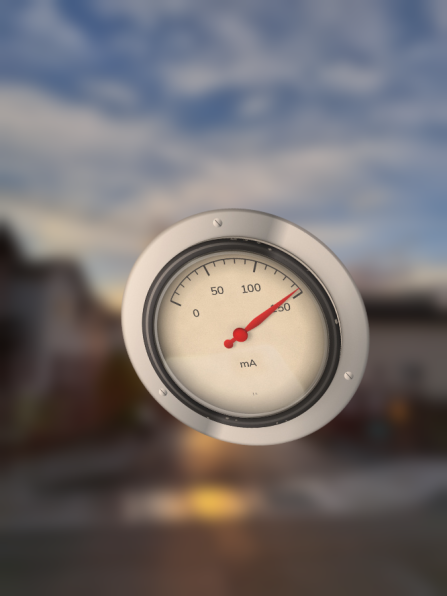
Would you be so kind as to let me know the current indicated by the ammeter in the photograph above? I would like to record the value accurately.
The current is 145 mA
